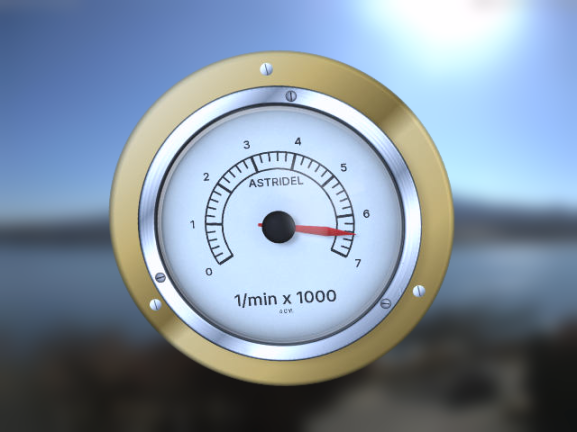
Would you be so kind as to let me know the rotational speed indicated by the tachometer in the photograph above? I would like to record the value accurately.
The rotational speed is 6400 rpm
